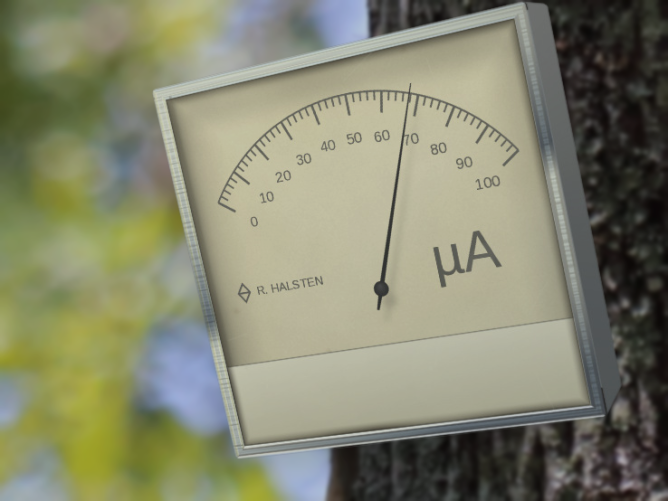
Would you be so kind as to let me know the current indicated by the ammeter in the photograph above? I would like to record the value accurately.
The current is 68 µA
